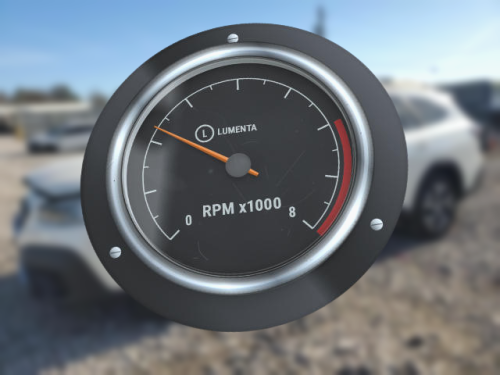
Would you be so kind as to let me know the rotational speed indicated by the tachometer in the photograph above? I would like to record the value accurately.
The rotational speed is 2250 rpm
